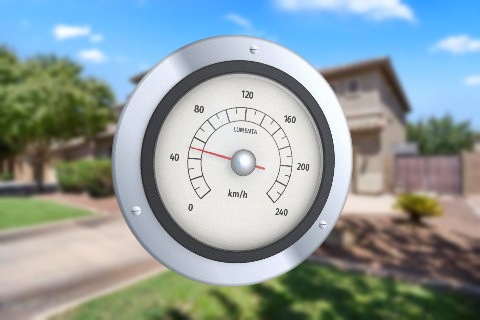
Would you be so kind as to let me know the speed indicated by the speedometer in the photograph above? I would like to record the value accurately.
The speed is 50 km/h
